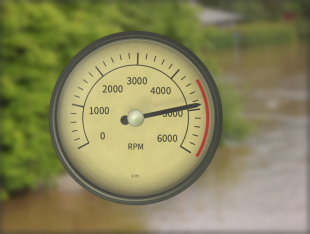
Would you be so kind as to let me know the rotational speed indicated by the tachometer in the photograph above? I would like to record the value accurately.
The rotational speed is 4900 rpm
